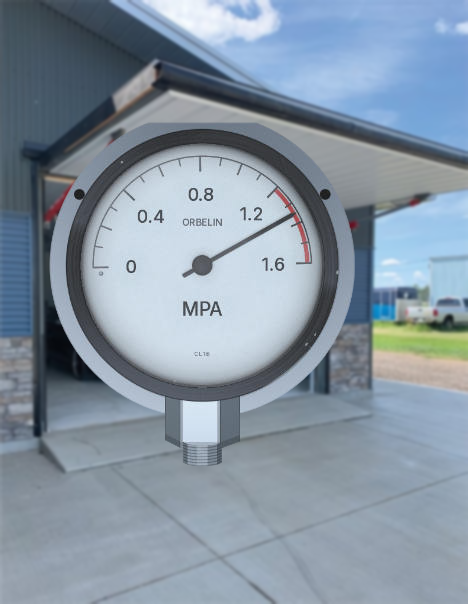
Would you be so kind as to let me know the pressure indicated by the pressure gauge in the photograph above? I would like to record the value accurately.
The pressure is 1.35 MPa
